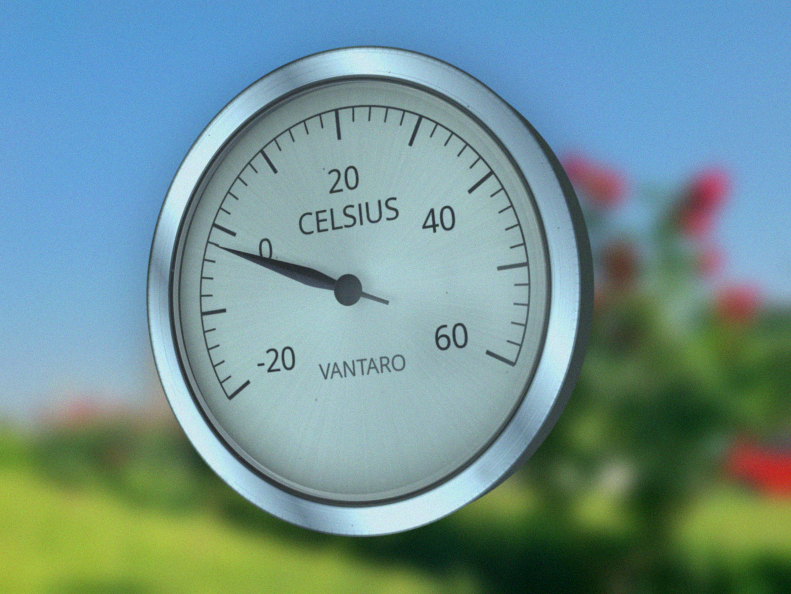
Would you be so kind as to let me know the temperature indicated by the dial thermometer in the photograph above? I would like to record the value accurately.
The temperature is -2 °C
